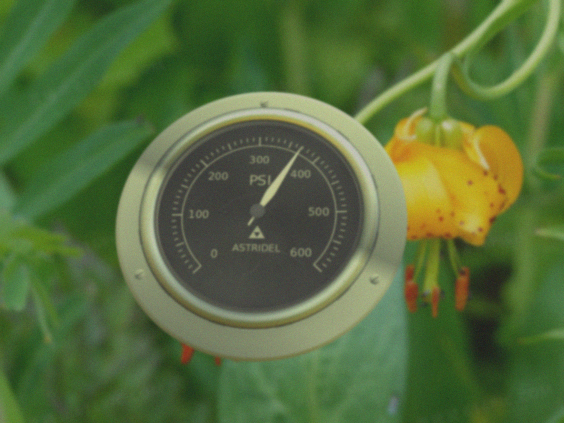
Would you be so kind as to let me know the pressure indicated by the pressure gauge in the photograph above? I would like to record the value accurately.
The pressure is 370 psi
